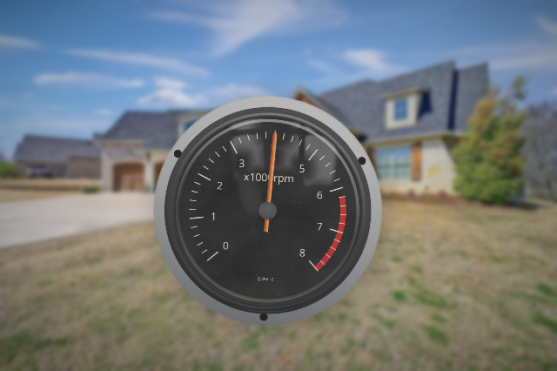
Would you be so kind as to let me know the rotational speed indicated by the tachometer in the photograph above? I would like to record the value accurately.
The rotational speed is 4000 rpm
